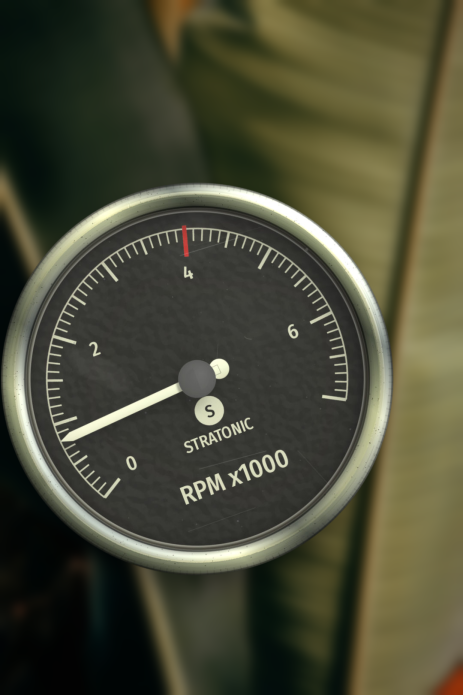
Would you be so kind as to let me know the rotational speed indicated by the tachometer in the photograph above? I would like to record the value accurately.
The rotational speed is 800 rpm
